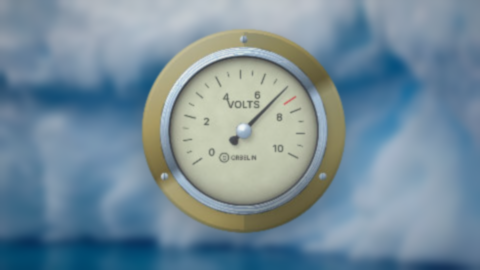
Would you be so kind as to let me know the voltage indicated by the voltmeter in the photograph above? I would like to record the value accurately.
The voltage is 7 V
